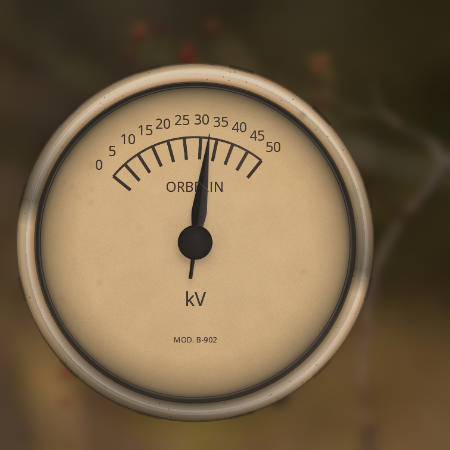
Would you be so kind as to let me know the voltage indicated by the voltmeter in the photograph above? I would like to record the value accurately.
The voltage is 32.5 kV
